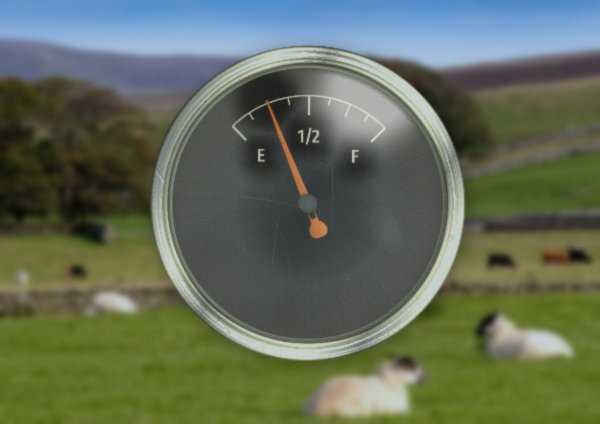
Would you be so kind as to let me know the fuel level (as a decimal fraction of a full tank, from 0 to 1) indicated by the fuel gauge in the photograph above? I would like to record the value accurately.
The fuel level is 0.25
